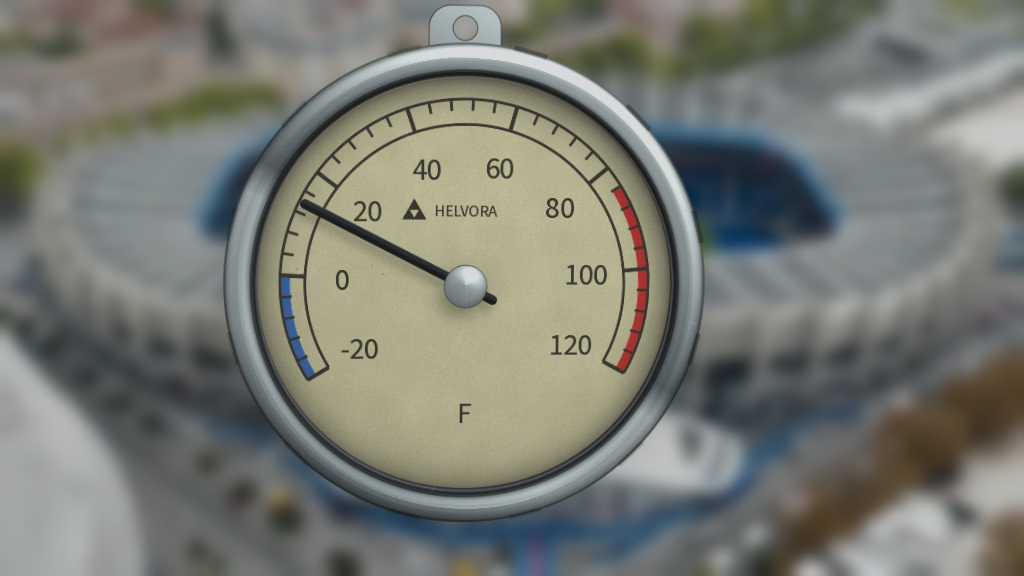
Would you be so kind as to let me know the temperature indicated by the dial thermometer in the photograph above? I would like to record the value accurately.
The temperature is 14 °F
